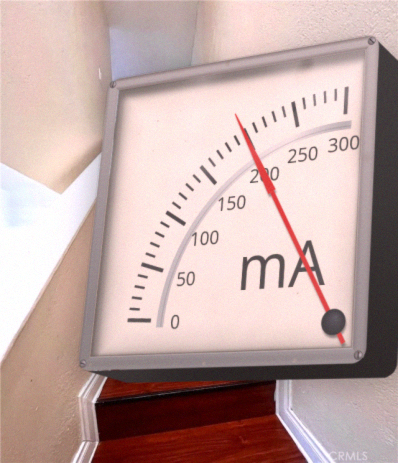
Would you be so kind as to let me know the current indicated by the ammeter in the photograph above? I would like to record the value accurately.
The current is 200 mA
